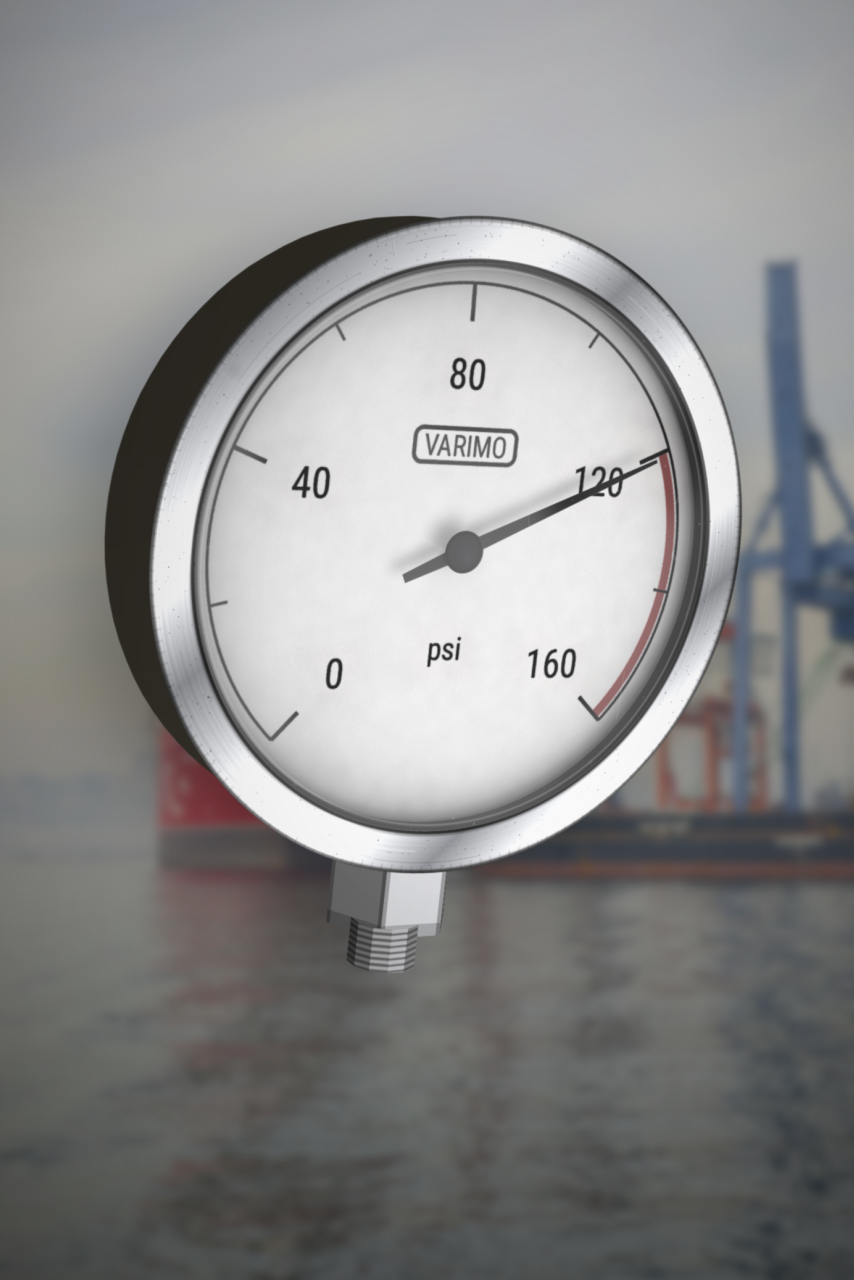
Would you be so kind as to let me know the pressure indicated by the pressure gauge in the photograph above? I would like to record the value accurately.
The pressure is 120 psi
